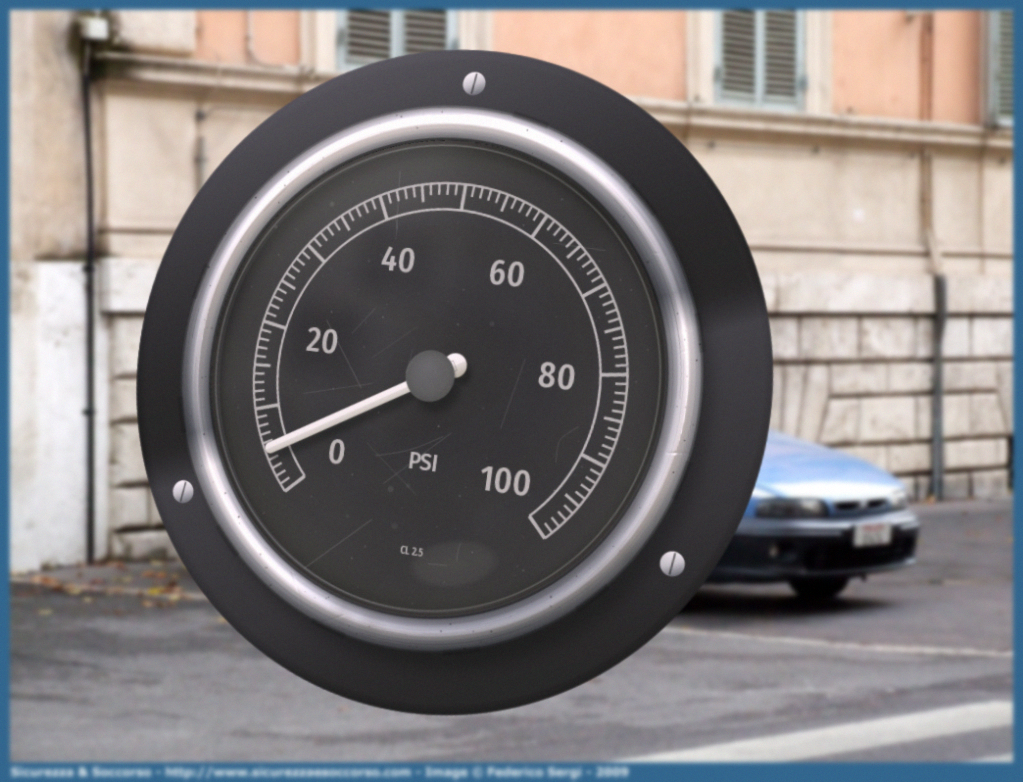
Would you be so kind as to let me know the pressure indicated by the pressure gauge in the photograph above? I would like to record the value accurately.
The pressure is 5 psi
